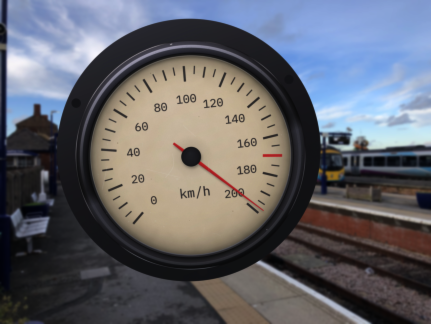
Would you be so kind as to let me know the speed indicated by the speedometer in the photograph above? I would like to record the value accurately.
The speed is 197.5 km/h
